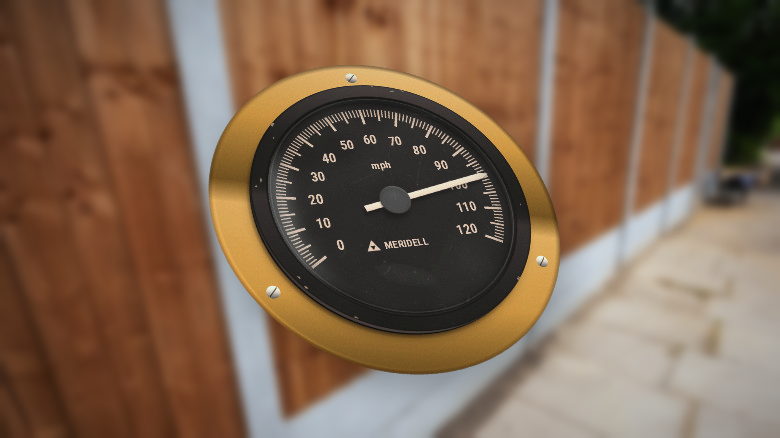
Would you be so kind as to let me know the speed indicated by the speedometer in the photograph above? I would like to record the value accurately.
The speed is 100 mph
